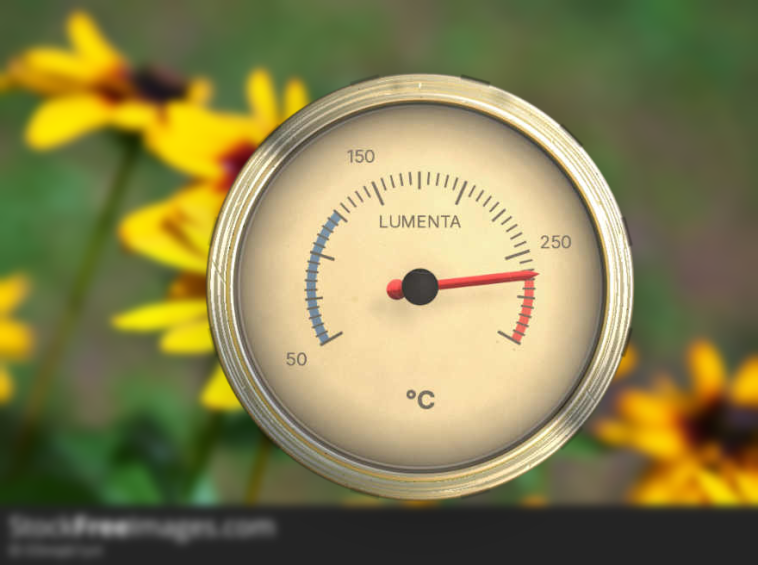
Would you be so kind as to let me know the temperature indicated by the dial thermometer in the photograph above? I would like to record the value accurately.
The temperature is 262.5 °C
